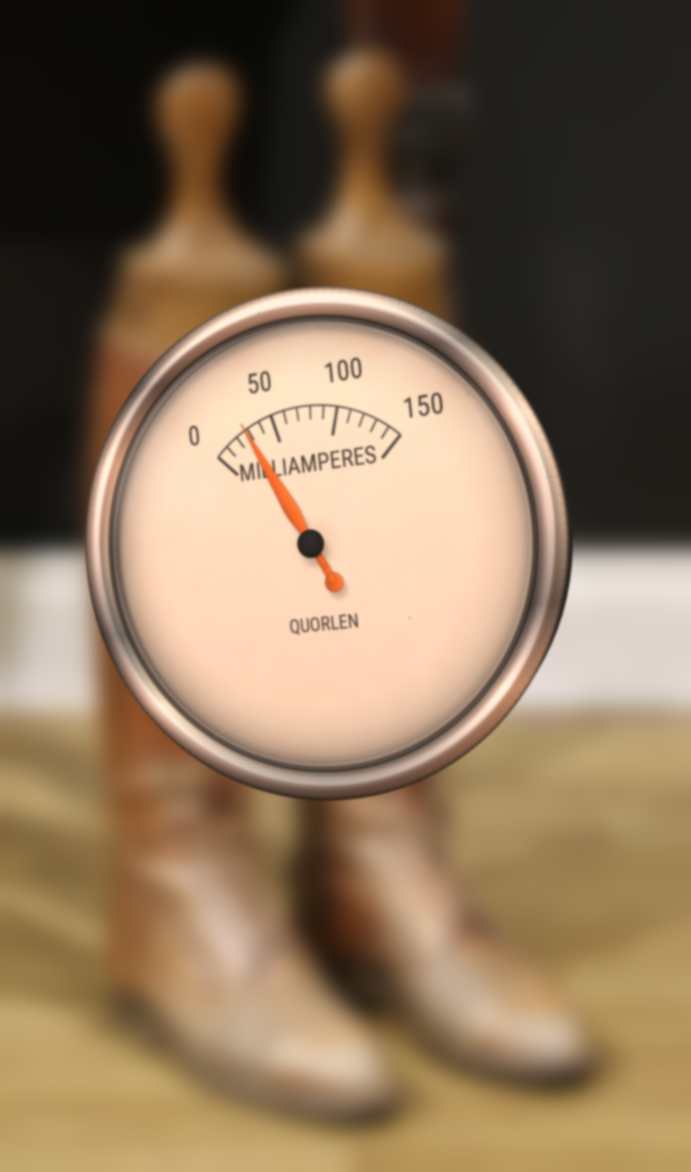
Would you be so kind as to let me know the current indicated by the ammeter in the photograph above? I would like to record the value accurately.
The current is 30 mA
